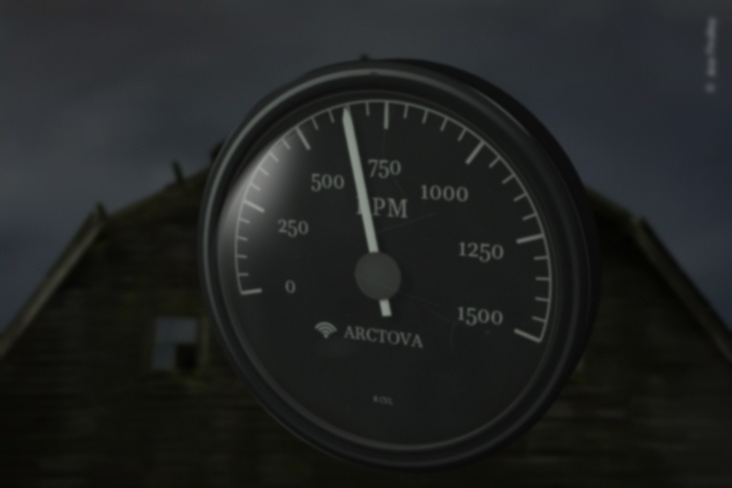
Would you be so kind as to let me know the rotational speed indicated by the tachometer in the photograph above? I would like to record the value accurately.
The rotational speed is 650 rpm
